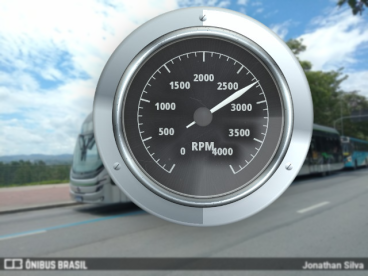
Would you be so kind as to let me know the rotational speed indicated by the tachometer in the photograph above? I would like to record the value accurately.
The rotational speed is 2750 rpm
